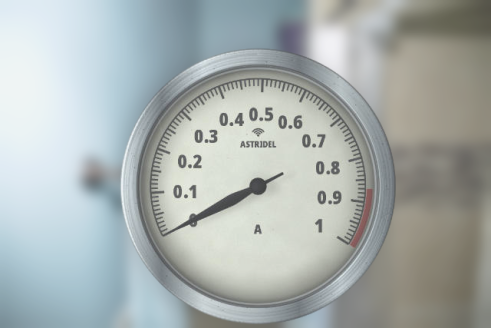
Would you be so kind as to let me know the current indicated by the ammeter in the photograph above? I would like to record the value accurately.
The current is 0 A
